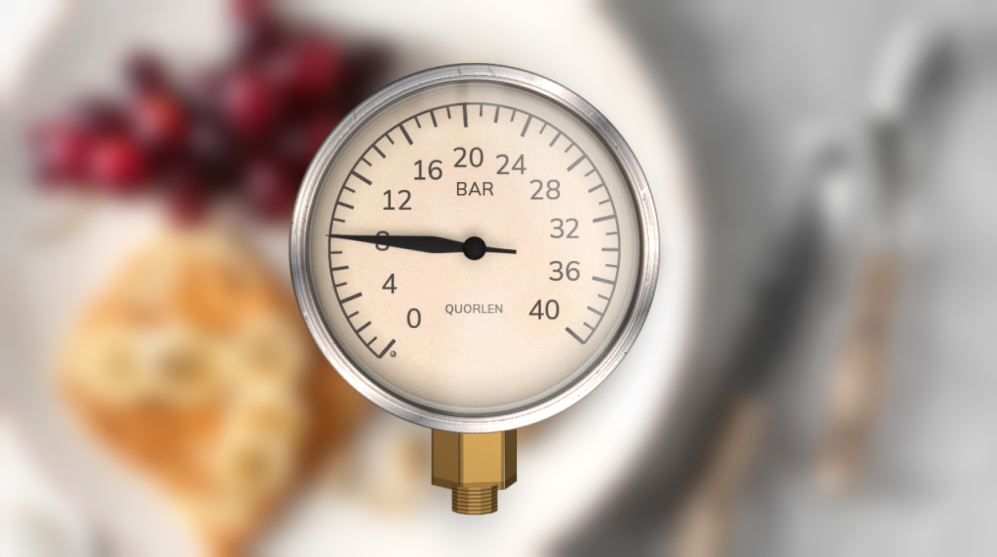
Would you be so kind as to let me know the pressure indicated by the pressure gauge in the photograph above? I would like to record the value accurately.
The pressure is 8 bar
